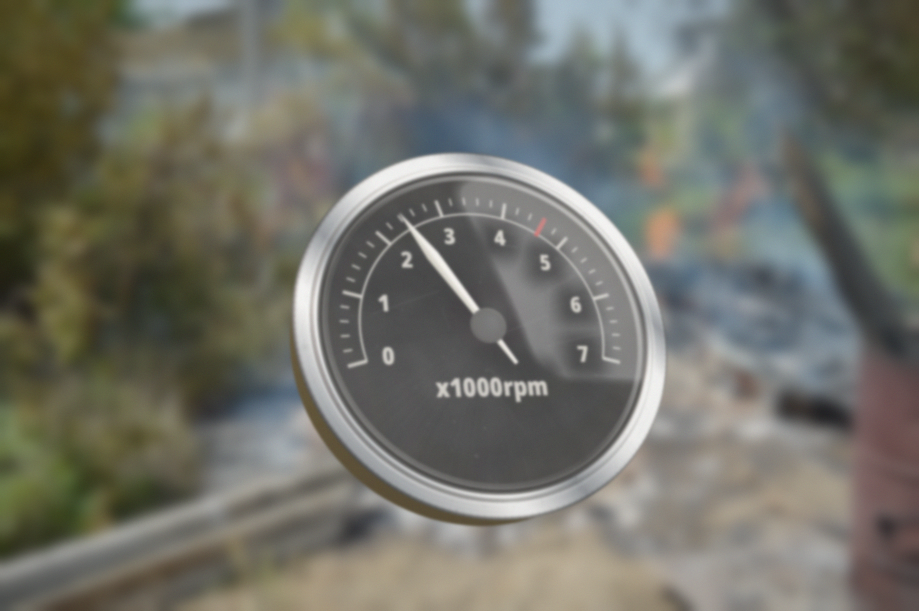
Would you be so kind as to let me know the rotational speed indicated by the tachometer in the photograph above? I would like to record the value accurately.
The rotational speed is 2400 rpm
